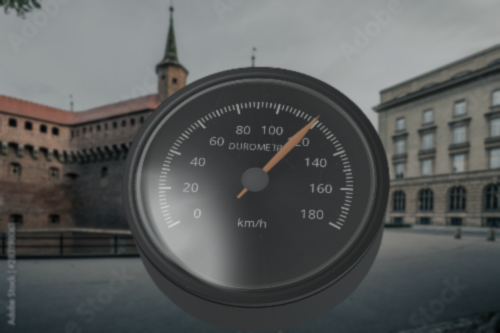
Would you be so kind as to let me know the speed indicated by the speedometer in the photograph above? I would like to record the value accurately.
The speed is 120 km/h
